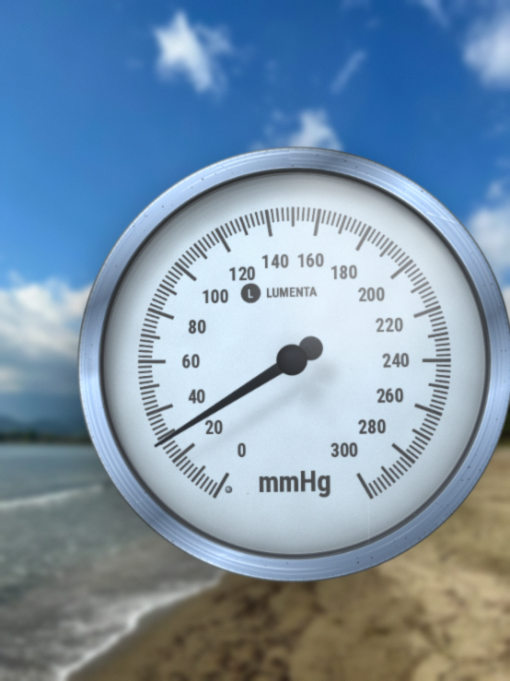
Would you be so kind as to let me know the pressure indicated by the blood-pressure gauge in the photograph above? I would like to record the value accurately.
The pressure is 28 mmHg
